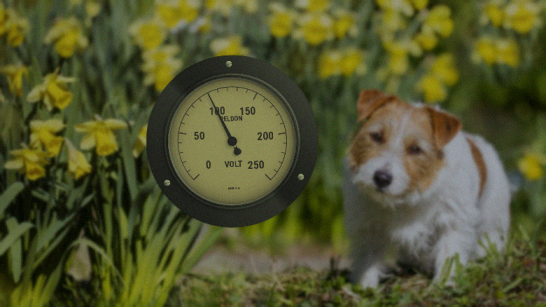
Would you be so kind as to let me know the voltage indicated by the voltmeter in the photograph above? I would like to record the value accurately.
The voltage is 100 V
